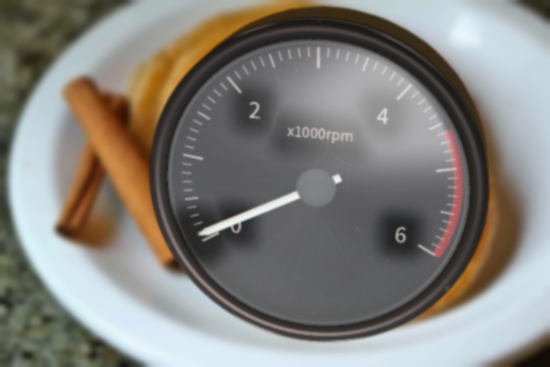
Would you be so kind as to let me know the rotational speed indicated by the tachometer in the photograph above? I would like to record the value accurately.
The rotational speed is 100 rpm
